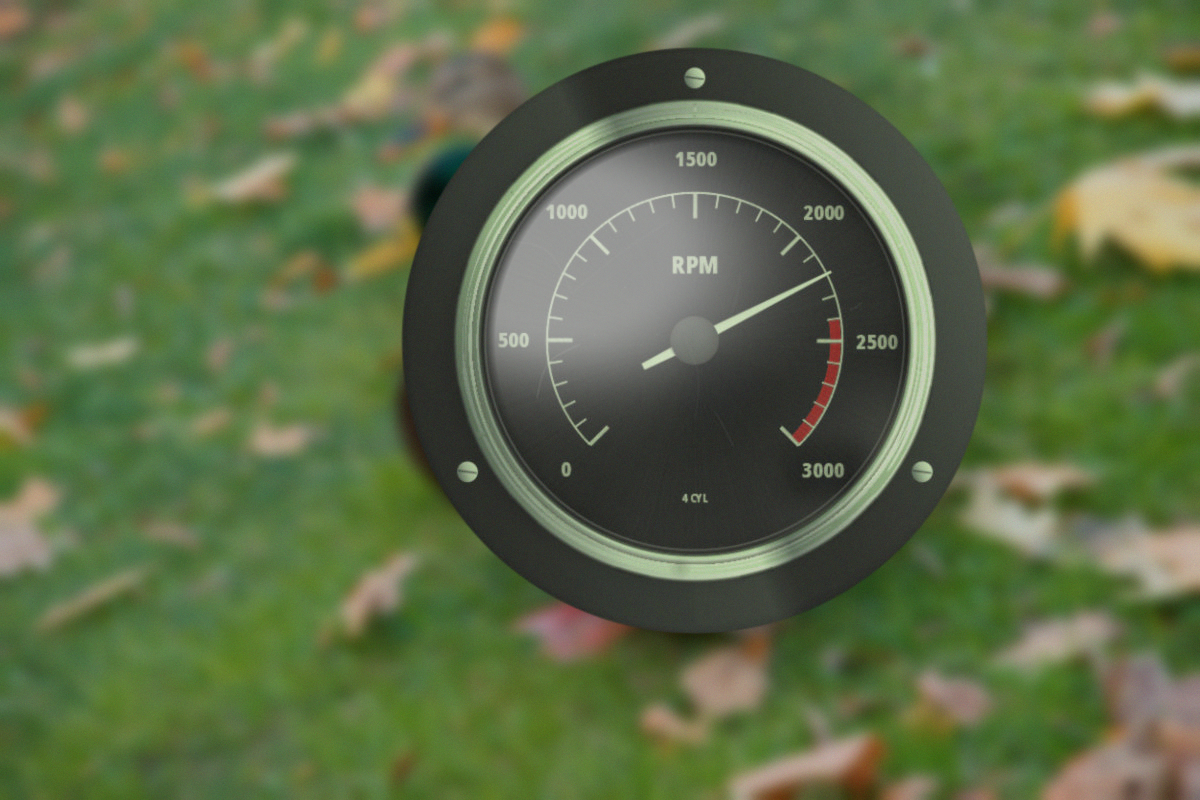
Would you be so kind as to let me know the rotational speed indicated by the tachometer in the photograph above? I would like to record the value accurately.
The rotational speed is 2200 rpm
